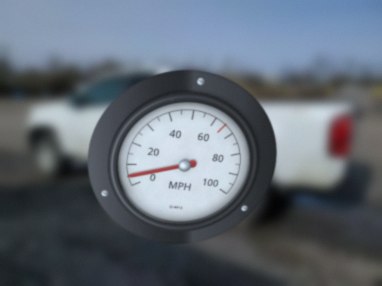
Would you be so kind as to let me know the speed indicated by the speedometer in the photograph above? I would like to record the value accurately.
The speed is 5 mph
